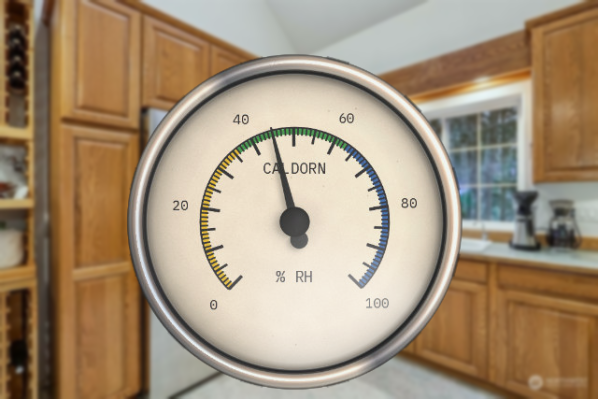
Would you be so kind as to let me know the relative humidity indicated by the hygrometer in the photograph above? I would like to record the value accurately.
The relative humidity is 45 %
